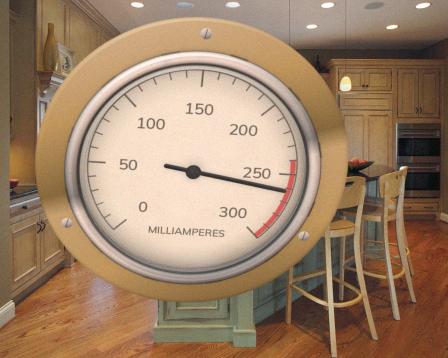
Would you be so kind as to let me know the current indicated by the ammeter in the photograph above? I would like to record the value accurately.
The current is 260 mA
